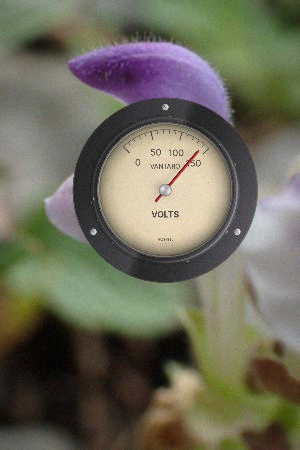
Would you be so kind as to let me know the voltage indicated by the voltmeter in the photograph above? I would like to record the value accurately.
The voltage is 140 V
